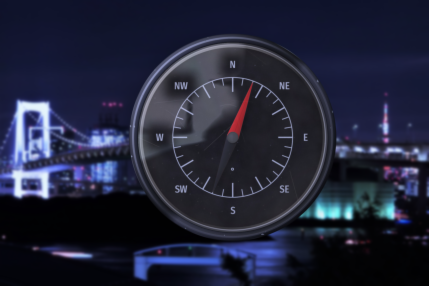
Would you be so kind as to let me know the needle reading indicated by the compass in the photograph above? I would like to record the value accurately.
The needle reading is 20 °
